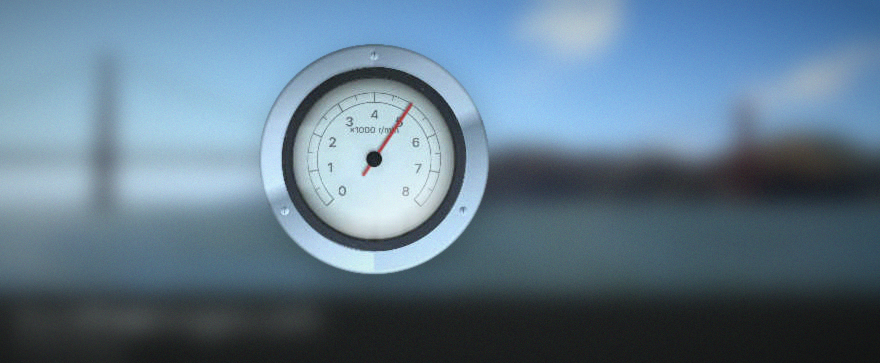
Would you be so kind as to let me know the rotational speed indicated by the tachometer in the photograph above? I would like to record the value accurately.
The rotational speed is 5000 rpm
